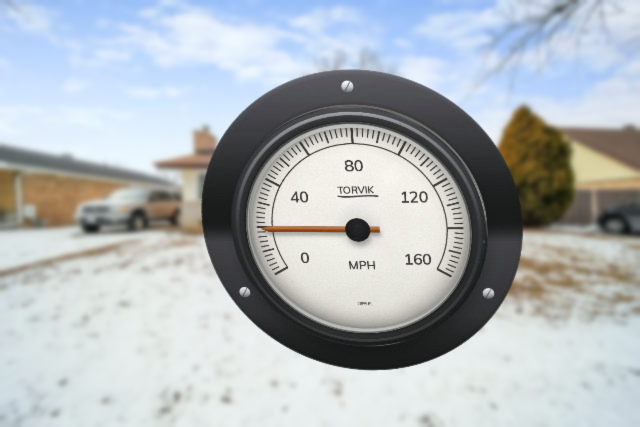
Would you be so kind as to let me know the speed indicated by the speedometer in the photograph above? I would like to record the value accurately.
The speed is 20 mph
